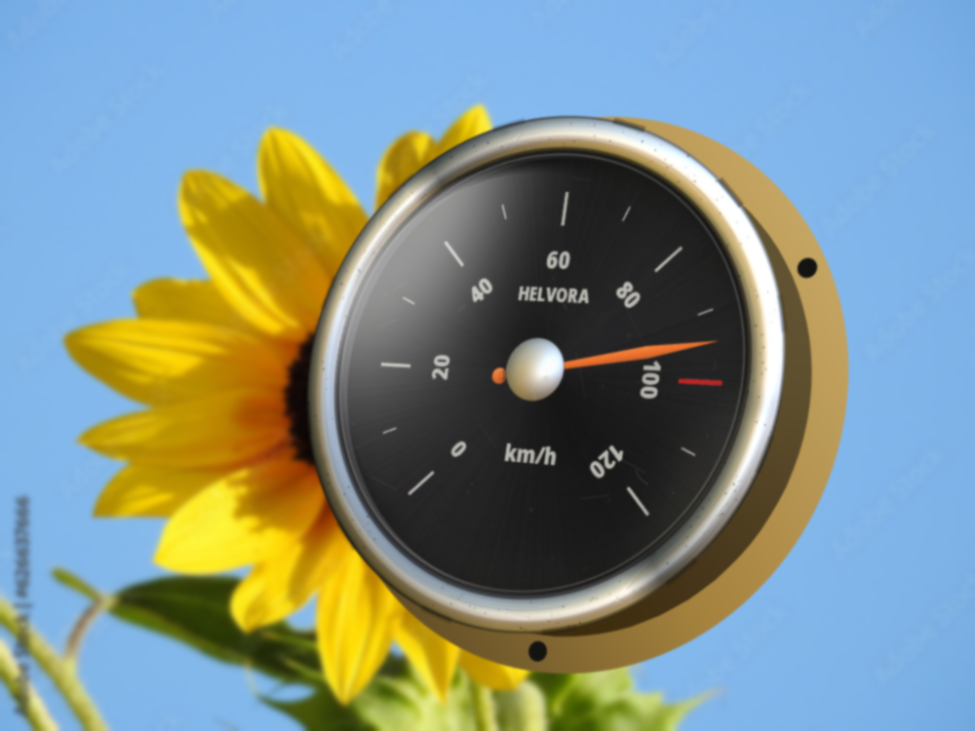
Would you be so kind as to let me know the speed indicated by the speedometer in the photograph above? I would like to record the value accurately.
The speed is 95 km/h
